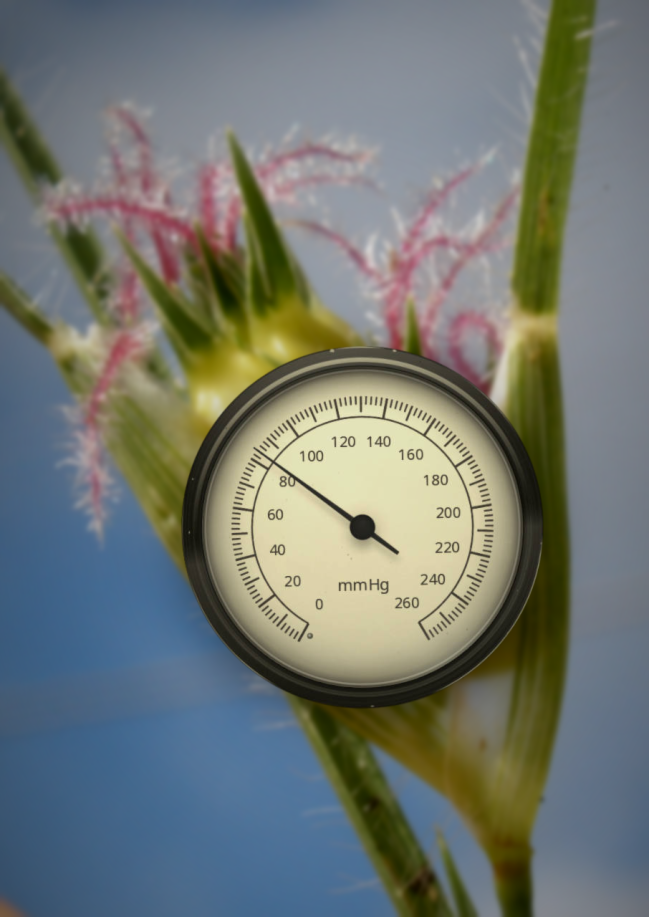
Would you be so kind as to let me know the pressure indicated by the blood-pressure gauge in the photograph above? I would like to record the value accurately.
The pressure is 84 mmHg
